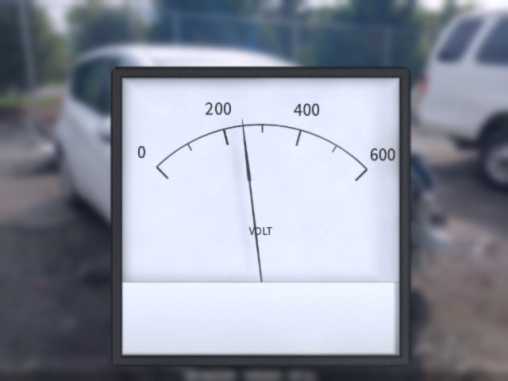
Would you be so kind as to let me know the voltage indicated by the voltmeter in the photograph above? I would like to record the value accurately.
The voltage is 250 V
